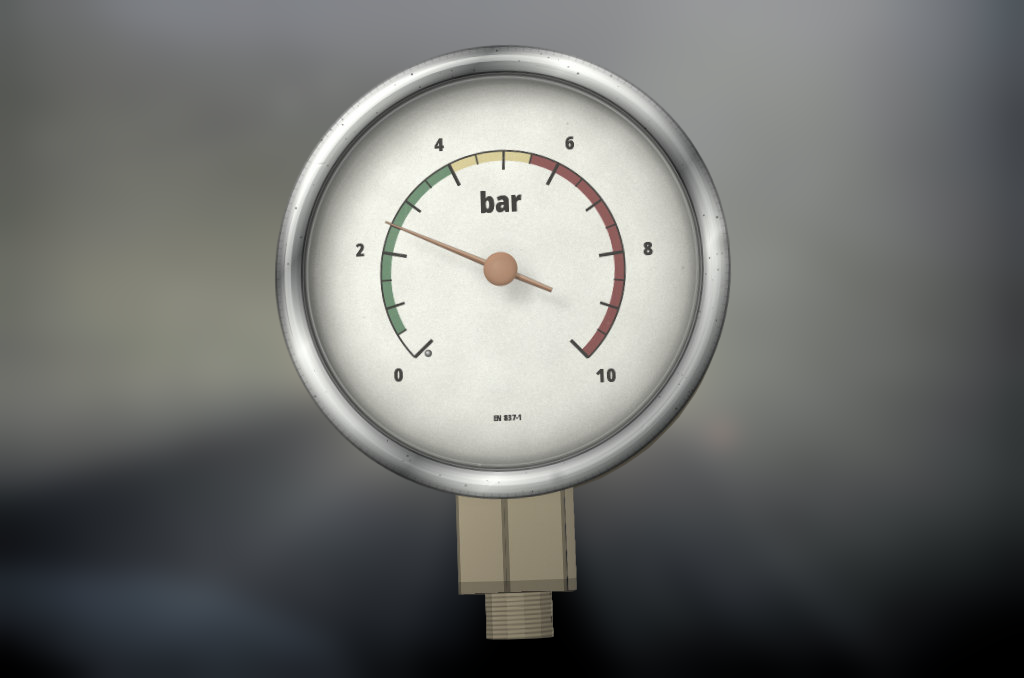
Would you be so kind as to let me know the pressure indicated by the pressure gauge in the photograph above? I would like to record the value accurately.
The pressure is 2.5 bar
